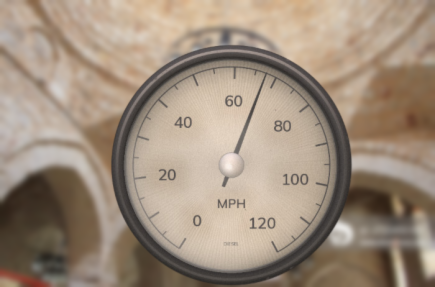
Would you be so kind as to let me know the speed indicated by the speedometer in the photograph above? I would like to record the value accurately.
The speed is 67.5 mph
